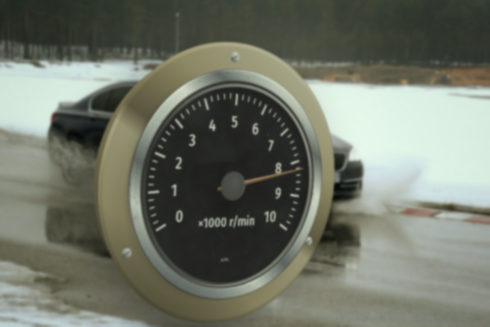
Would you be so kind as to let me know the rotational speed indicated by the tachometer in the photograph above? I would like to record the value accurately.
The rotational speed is 8200 rpm
